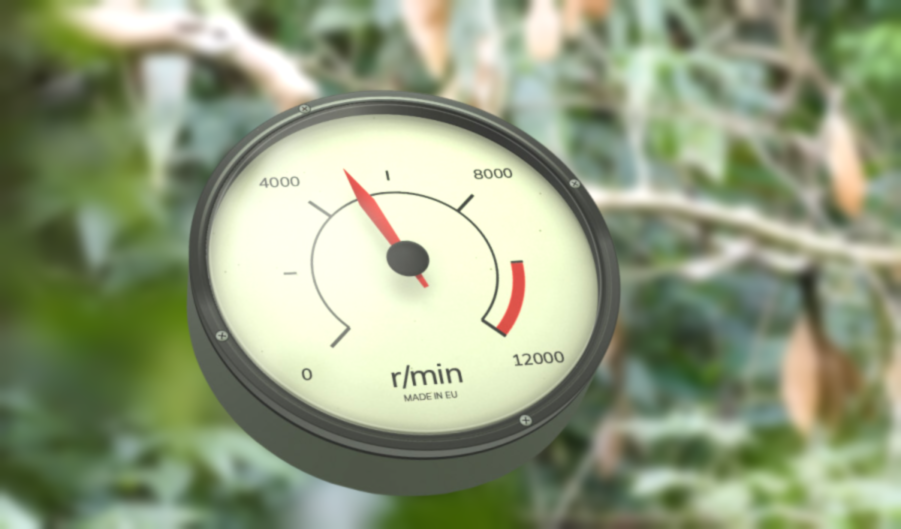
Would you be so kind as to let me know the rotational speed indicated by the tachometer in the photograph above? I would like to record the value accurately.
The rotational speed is 5000 rpm
